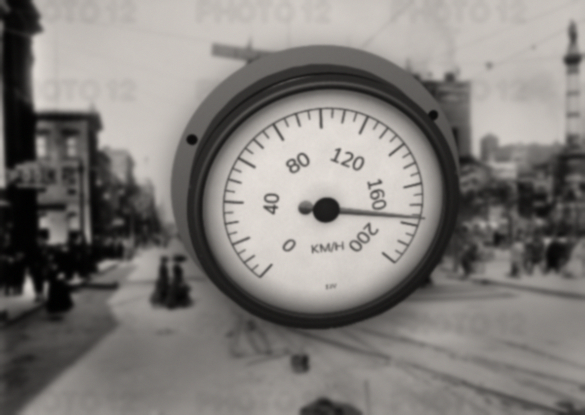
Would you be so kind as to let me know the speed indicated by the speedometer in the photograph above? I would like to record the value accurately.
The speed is 175 km/h
